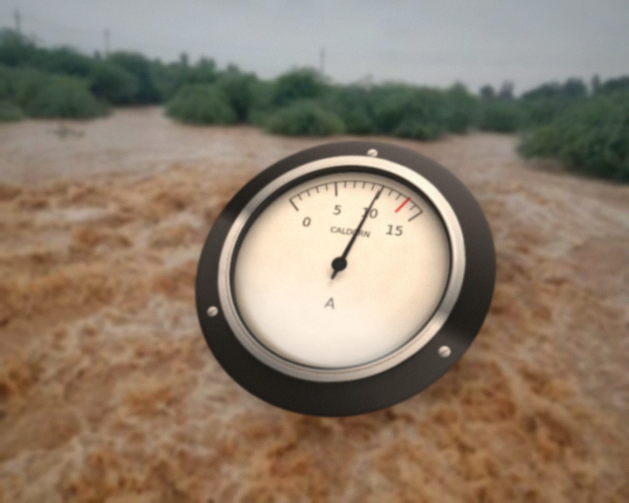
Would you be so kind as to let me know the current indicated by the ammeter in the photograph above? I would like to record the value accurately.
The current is 10 A
